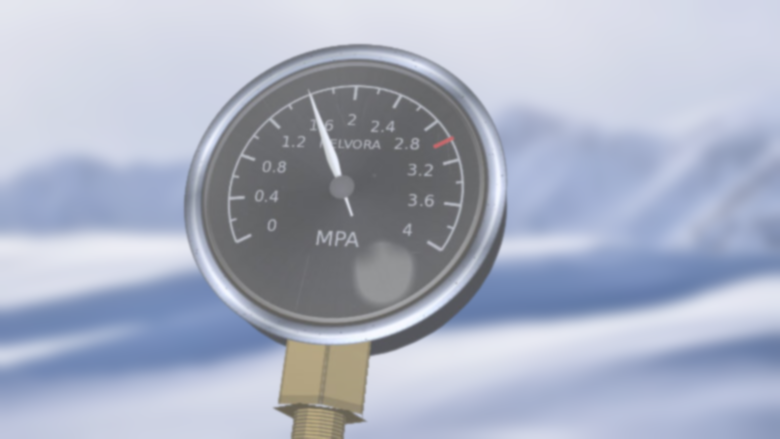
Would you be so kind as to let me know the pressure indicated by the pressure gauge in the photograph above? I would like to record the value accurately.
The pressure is 1.6 MPa
